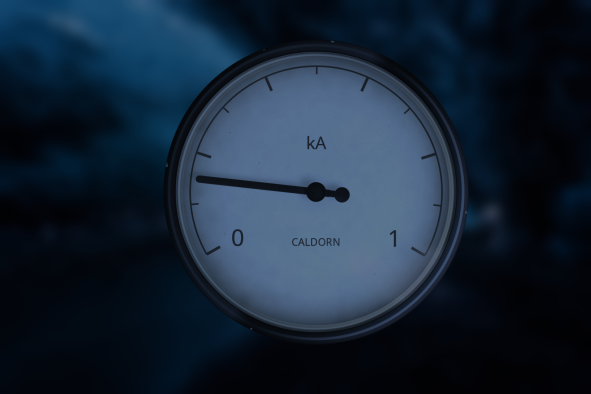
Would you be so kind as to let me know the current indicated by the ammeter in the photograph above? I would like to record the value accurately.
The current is 0.15 kA
